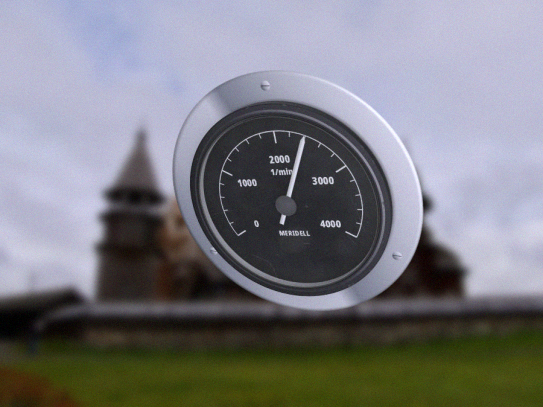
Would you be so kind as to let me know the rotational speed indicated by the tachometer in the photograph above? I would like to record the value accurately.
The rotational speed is 2400 rpm
